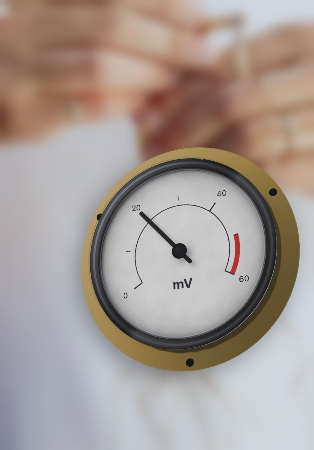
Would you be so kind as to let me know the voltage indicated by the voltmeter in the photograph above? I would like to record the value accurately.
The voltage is 20 mV
